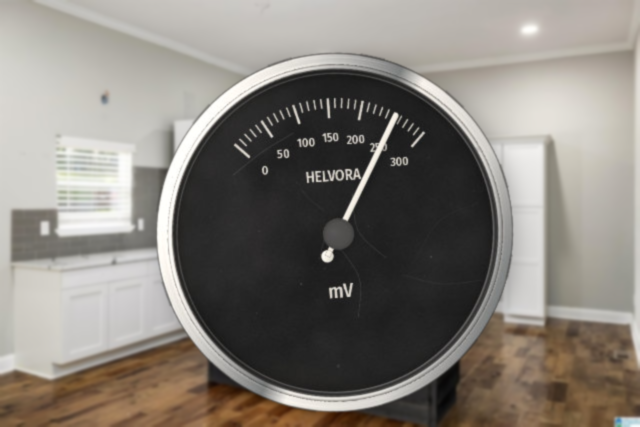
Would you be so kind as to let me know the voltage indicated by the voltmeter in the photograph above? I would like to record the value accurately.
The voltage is 250 mV
